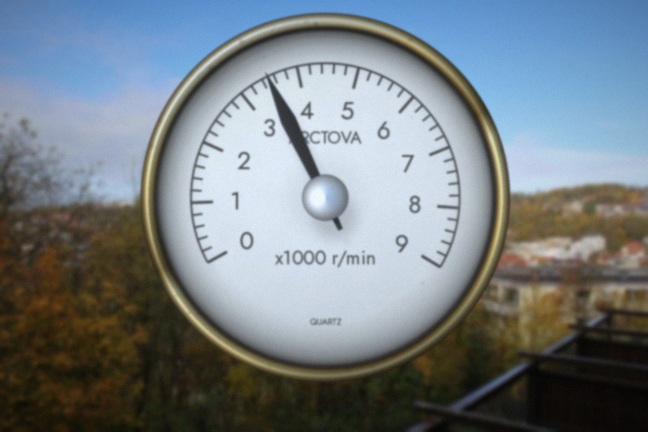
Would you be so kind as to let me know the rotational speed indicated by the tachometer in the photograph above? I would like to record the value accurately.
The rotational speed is 3500 rpm
